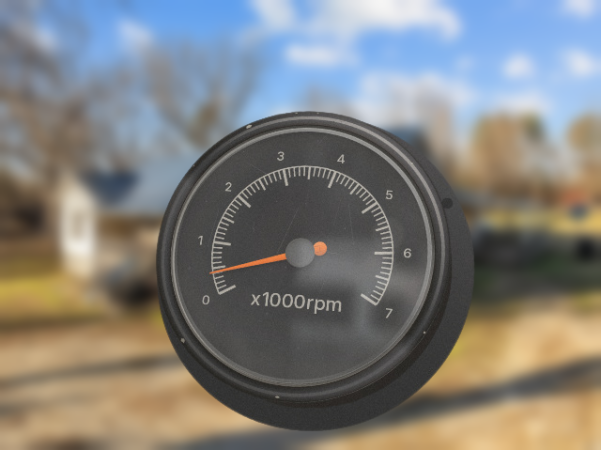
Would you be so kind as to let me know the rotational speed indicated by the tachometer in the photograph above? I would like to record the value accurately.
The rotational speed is 400 rpm
